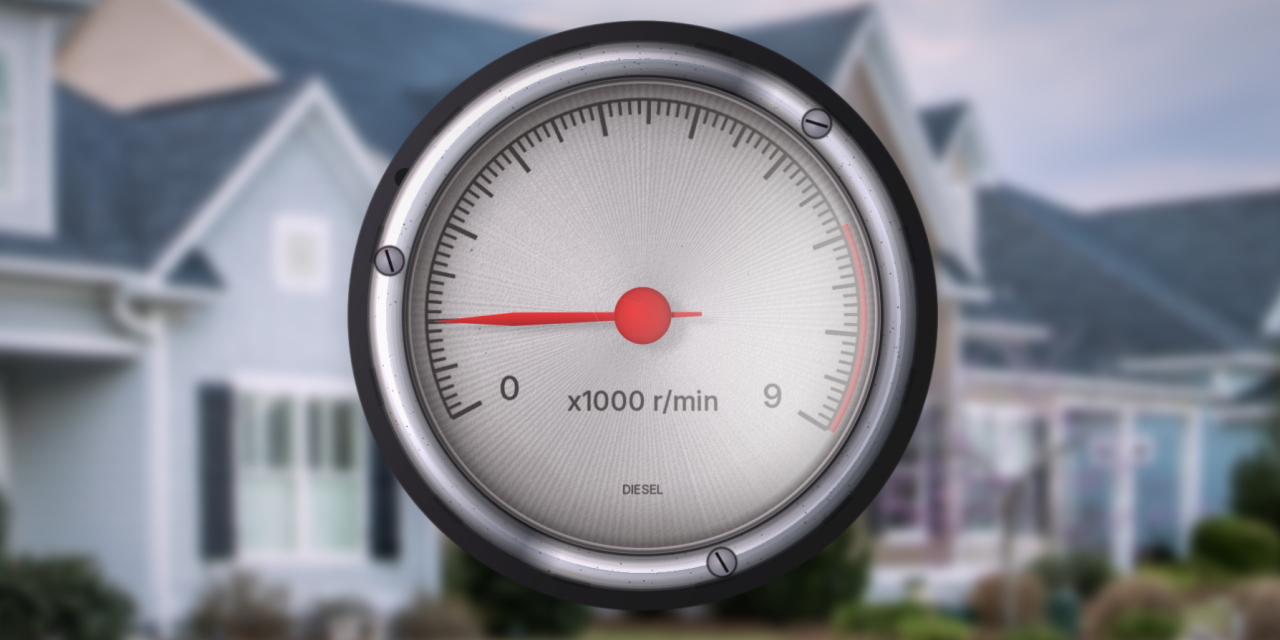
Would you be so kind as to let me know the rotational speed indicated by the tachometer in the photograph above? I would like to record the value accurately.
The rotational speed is 1000 rpm
